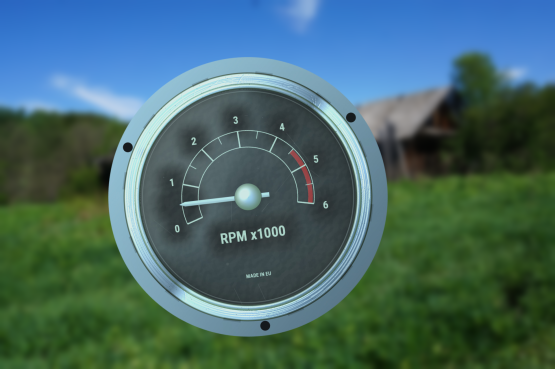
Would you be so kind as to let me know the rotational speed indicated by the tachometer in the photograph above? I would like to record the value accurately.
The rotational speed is 500 rpm
